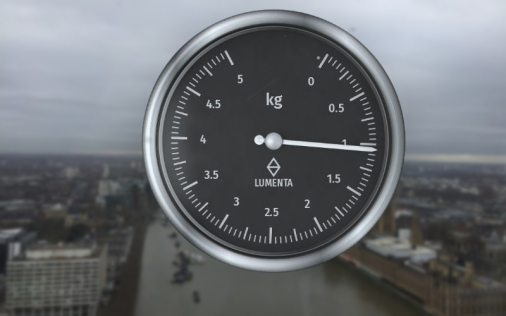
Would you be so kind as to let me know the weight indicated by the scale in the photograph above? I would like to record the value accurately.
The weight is 1.05 kg
